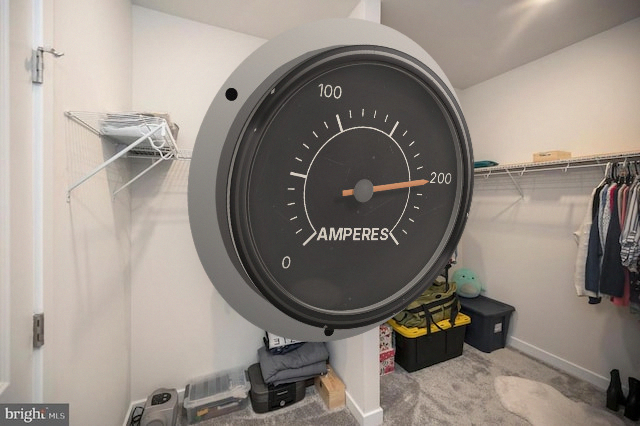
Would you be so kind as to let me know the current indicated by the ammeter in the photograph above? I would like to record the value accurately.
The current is 200 A
